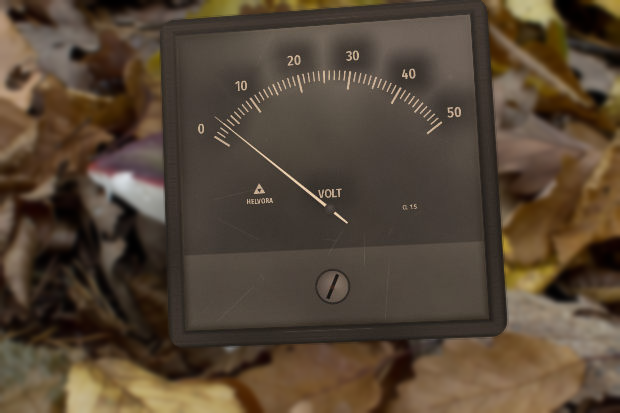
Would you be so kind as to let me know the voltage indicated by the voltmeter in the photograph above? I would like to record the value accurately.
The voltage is 3 V
